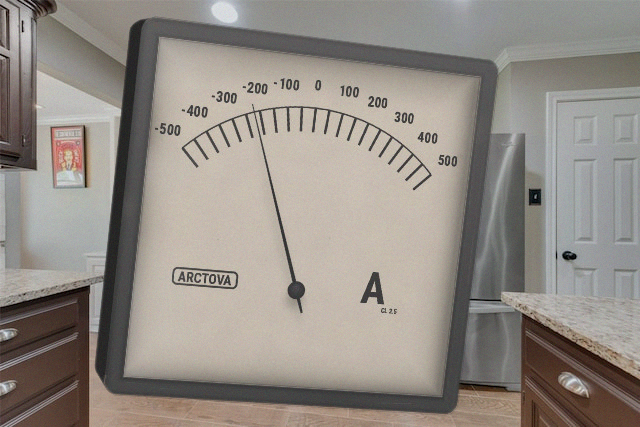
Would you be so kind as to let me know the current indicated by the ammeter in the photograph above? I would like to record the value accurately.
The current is -225 A
